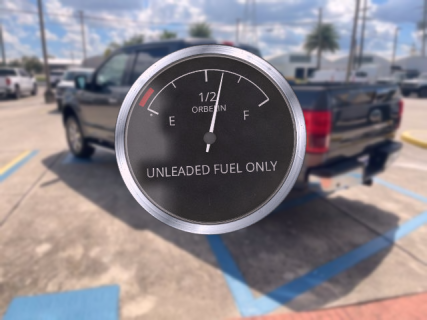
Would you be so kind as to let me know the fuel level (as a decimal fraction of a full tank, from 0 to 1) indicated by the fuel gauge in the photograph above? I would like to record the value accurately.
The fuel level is 0.625
